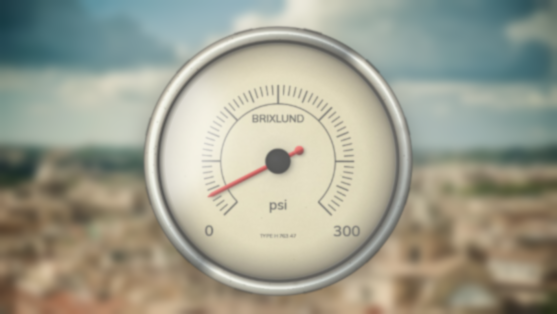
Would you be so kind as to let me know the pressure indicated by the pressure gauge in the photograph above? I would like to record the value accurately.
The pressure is 20 psi
